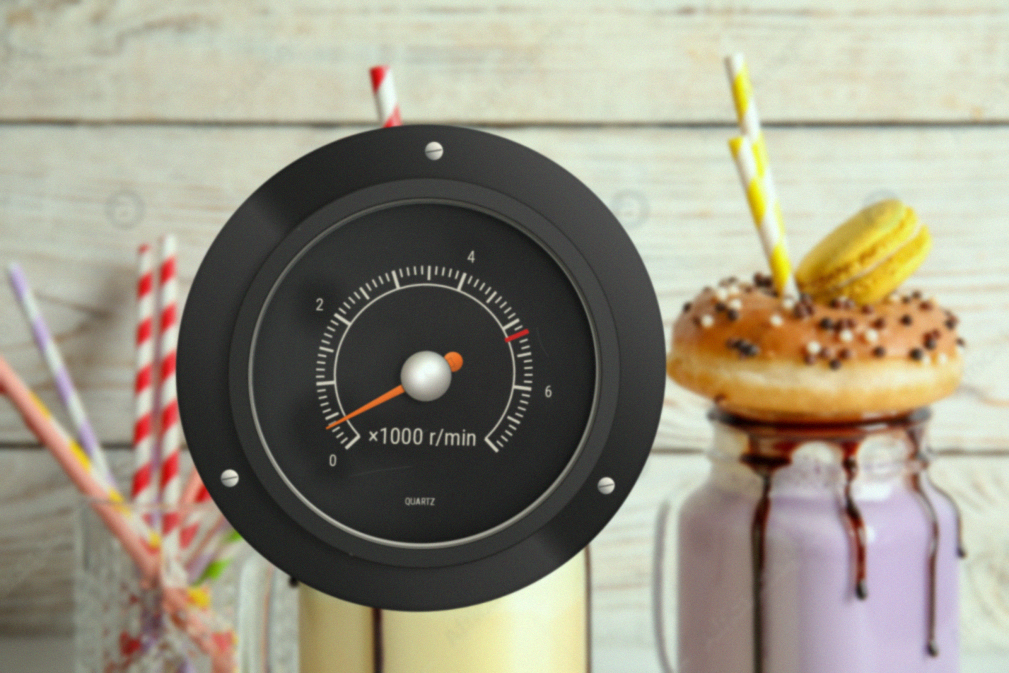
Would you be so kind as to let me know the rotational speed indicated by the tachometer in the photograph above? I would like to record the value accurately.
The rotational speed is 400 rpm
